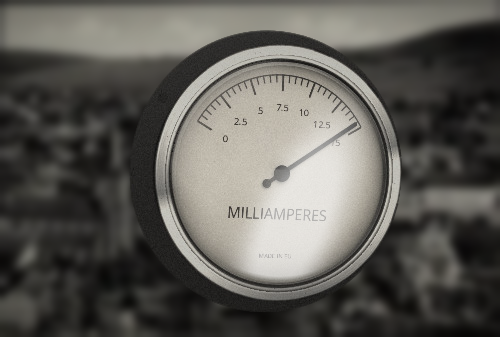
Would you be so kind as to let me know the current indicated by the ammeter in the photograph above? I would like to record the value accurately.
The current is 14.5 mA
